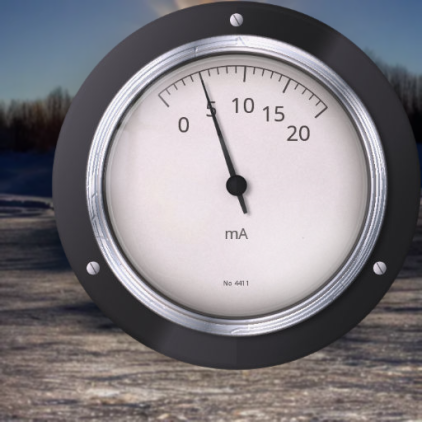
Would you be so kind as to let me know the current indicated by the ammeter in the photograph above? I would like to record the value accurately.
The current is 5 mA
